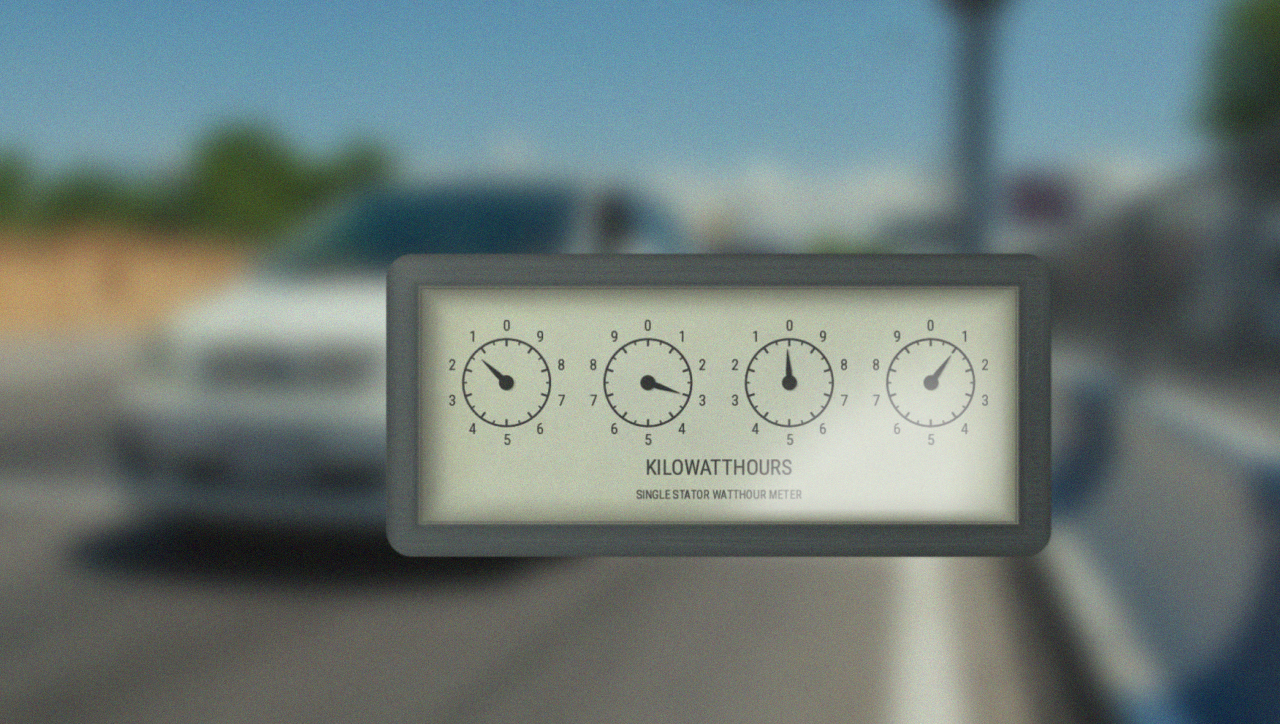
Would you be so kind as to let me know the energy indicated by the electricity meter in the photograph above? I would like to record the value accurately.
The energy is 1301 kWh
